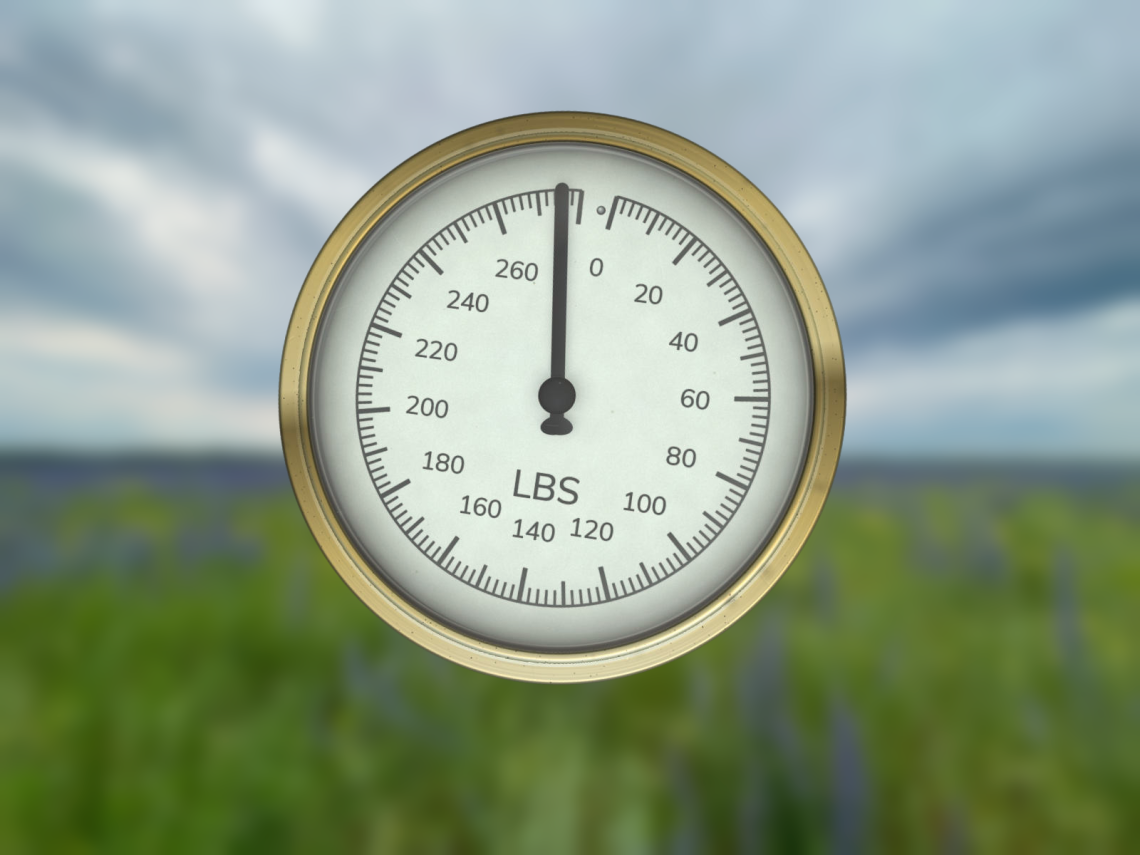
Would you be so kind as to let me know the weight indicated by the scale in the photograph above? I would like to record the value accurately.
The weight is 276 lb
